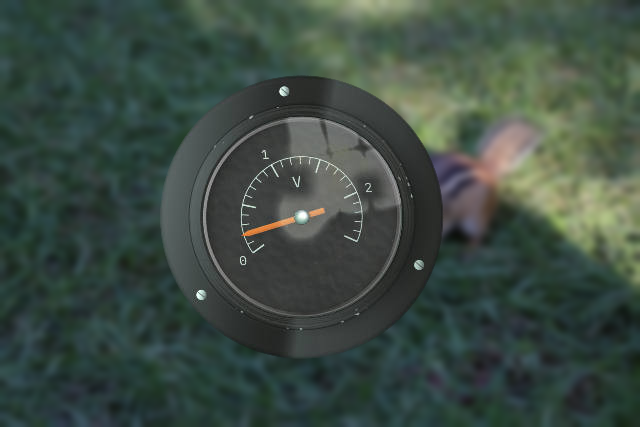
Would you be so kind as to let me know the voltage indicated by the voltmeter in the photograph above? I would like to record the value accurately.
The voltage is 0.2 V
